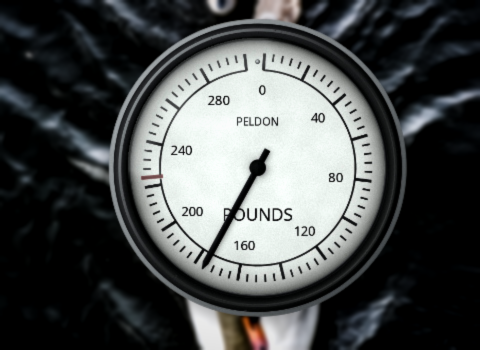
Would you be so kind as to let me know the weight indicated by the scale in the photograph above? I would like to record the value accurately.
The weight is 176 lb
